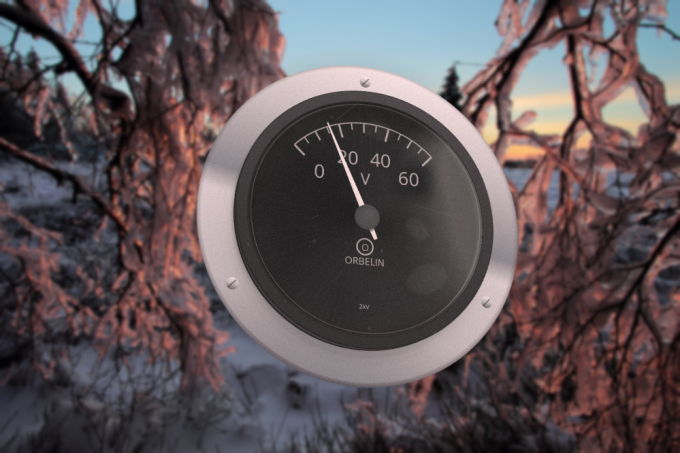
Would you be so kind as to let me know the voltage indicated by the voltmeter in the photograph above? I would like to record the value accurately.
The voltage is 15 V
